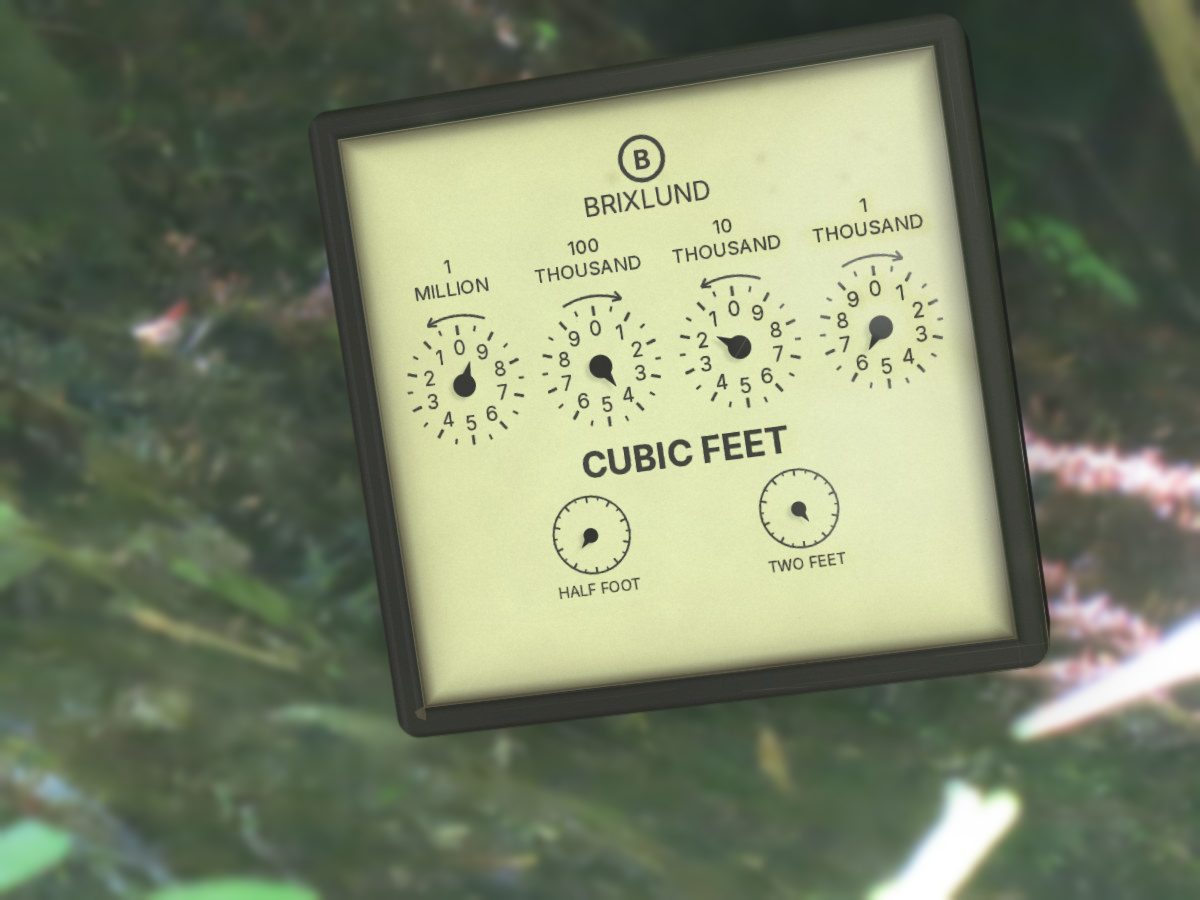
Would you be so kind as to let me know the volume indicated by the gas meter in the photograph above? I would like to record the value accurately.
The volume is 941600 ft³
